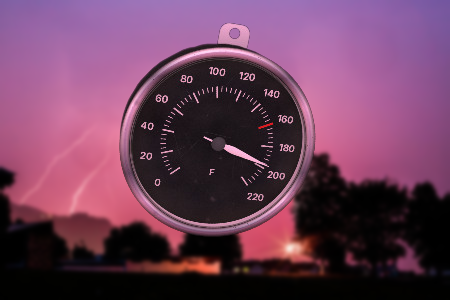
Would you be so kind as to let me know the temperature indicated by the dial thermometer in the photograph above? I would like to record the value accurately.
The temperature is 196 °F
